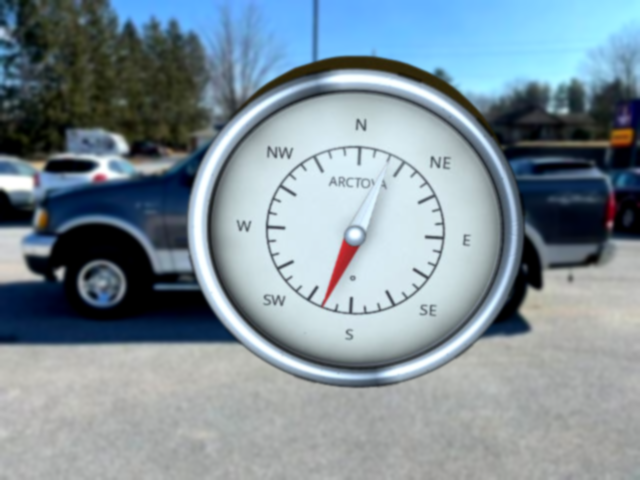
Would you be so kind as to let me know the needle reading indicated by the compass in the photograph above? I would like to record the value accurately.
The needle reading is 200 °
